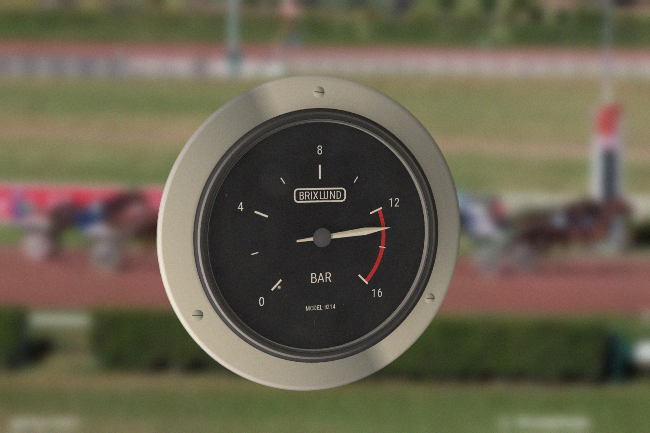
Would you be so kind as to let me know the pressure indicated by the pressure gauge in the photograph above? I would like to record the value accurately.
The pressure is 13 bar
